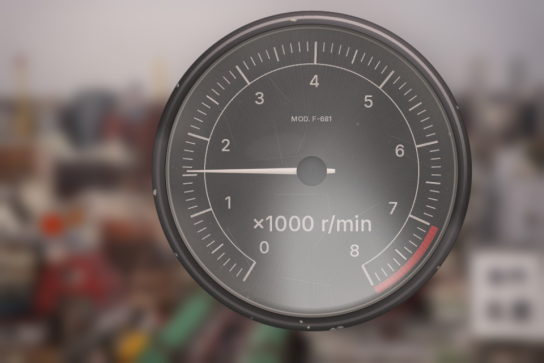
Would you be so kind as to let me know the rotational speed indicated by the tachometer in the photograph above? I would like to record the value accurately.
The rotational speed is 1550 rpm
